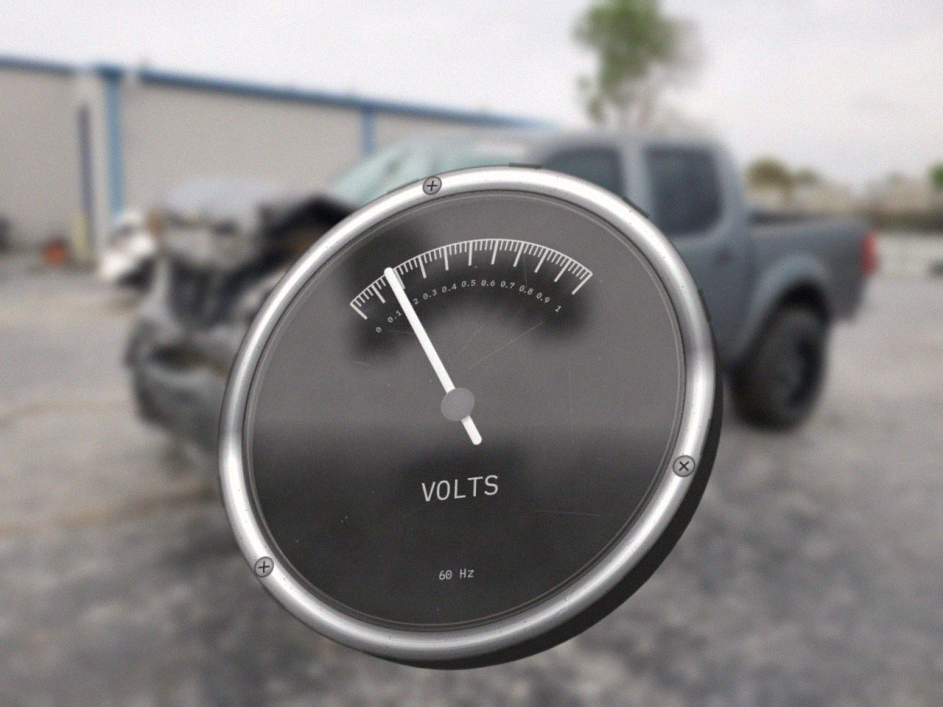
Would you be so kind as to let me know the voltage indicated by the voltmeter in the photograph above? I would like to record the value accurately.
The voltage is 0.18 V
